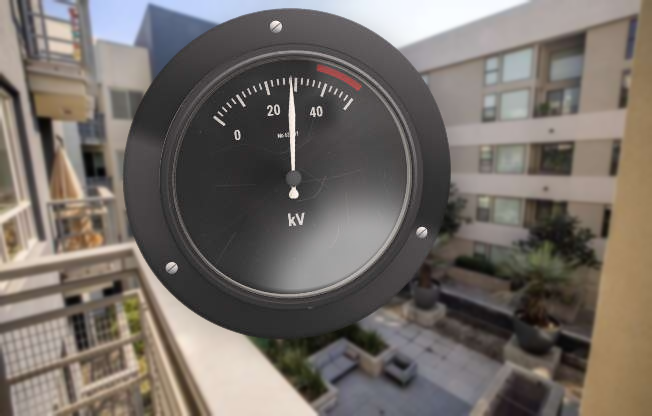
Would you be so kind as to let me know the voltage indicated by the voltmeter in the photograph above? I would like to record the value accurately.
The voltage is 28 kV
